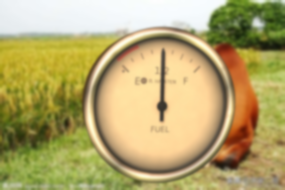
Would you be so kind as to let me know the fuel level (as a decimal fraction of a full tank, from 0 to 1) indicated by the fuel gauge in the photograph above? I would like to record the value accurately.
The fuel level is 0.5
